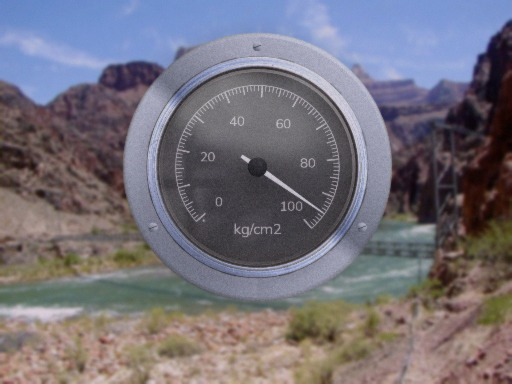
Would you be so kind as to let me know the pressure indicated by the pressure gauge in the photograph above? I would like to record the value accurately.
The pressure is 95 kg/cm²
